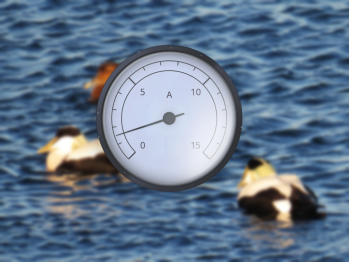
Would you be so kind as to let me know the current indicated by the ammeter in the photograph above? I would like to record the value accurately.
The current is 1.5 A
